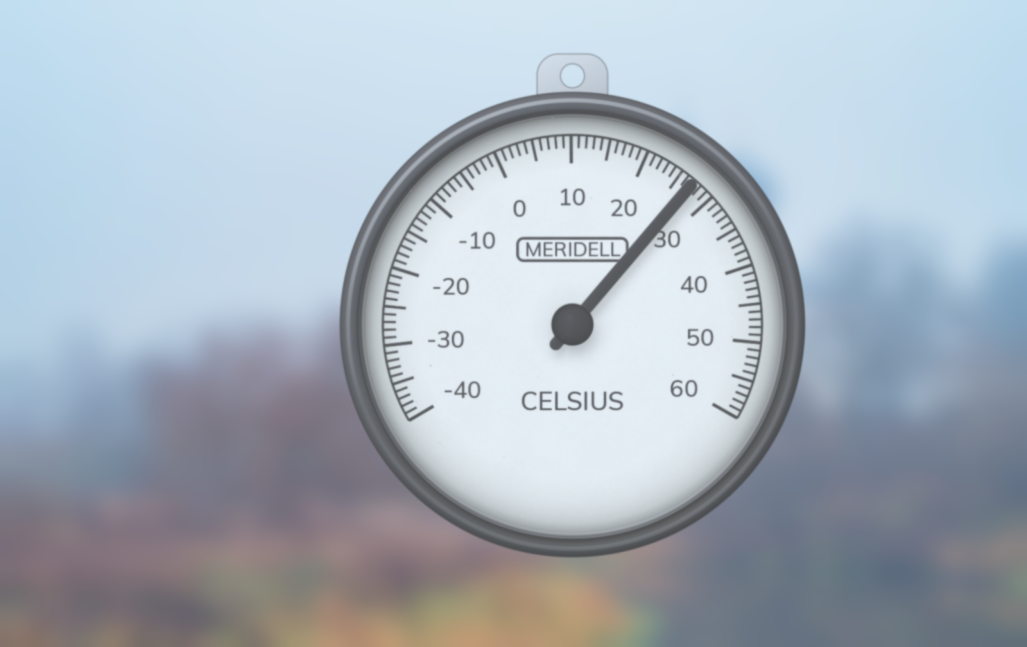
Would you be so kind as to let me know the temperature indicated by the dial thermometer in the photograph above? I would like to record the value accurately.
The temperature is 27 °C
